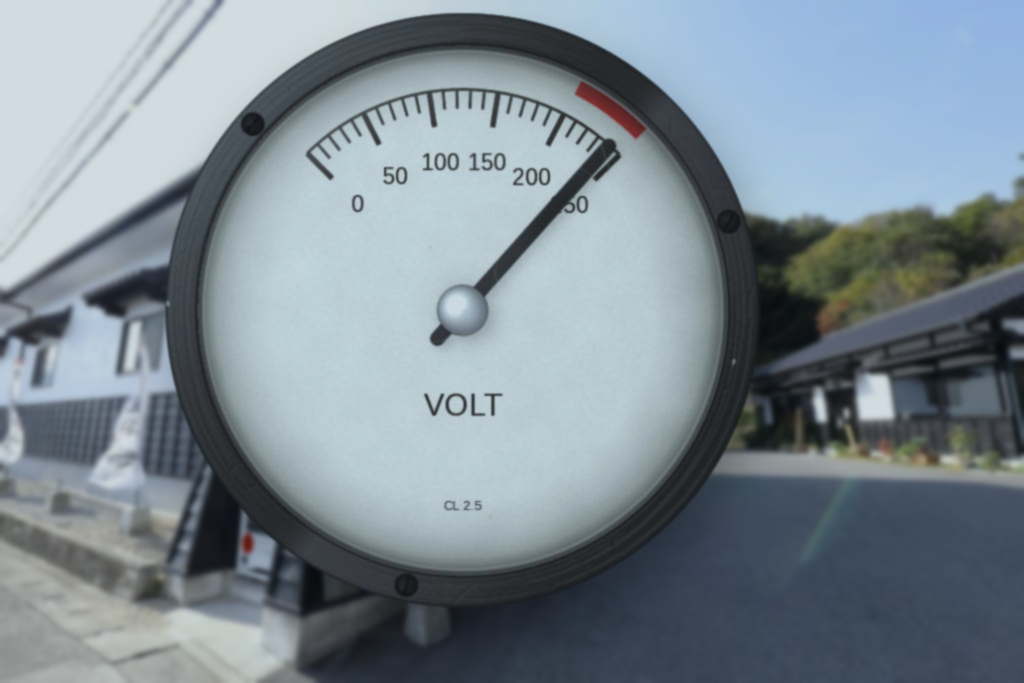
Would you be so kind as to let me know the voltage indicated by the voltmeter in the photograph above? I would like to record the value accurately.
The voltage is 240 V
